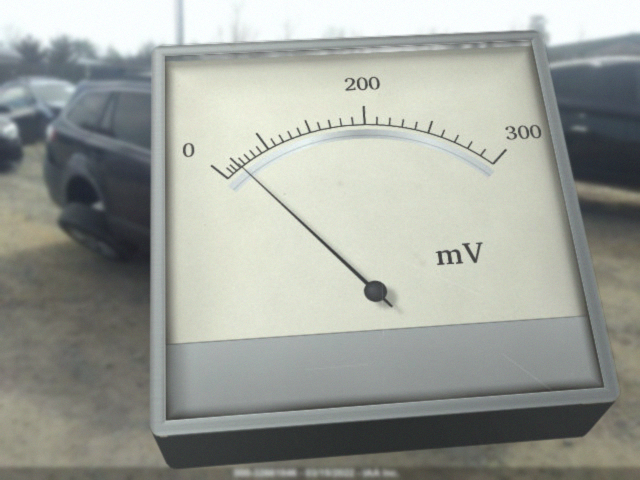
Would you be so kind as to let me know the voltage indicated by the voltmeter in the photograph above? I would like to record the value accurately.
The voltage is 50 mV
